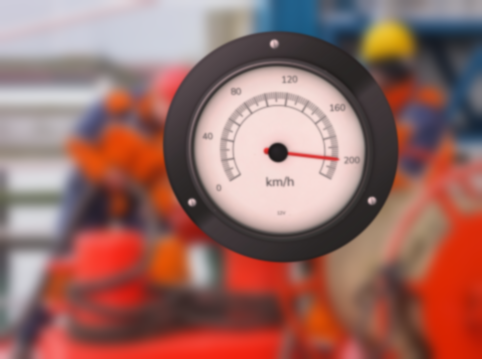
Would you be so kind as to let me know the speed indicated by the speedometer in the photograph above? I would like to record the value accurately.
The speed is 200 km/h
